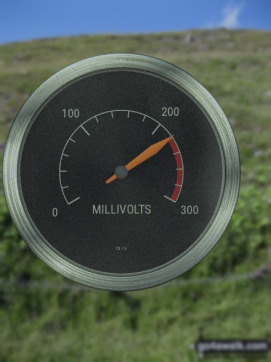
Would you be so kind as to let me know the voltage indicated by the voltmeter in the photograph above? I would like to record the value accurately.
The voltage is 220 mV
